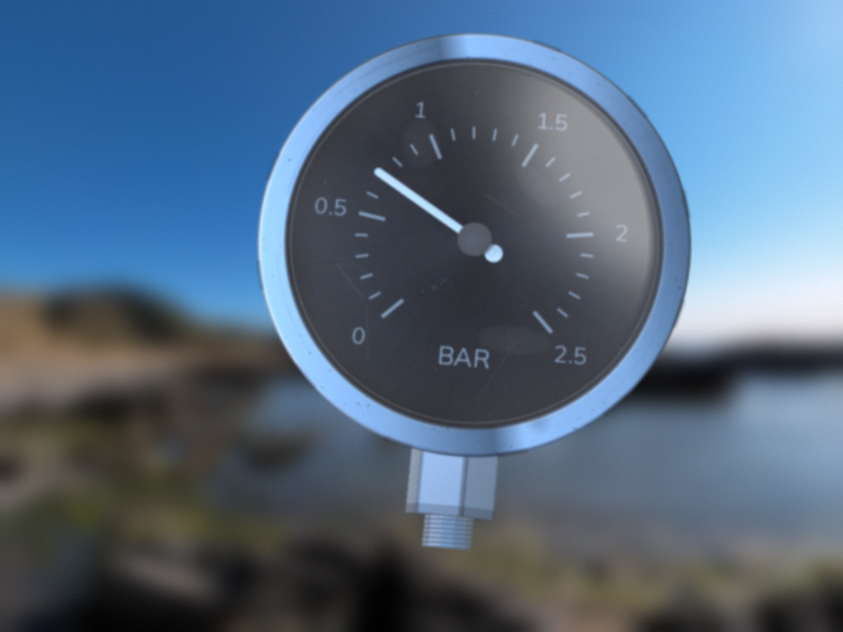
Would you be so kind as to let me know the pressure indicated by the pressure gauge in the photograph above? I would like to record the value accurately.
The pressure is 0.7 bar
